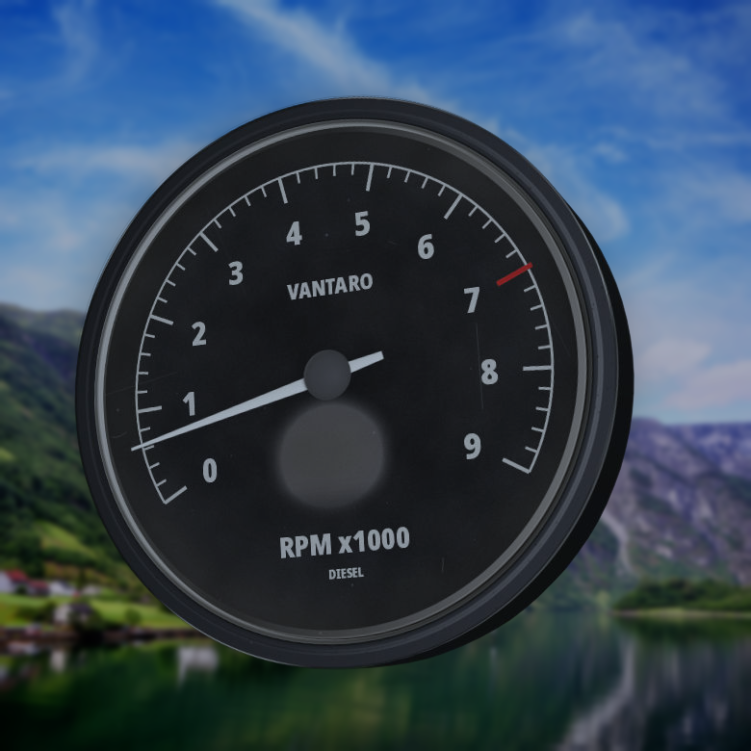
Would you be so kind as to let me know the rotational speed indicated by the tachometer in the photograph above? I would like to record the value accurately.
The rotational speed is 600 rpm
